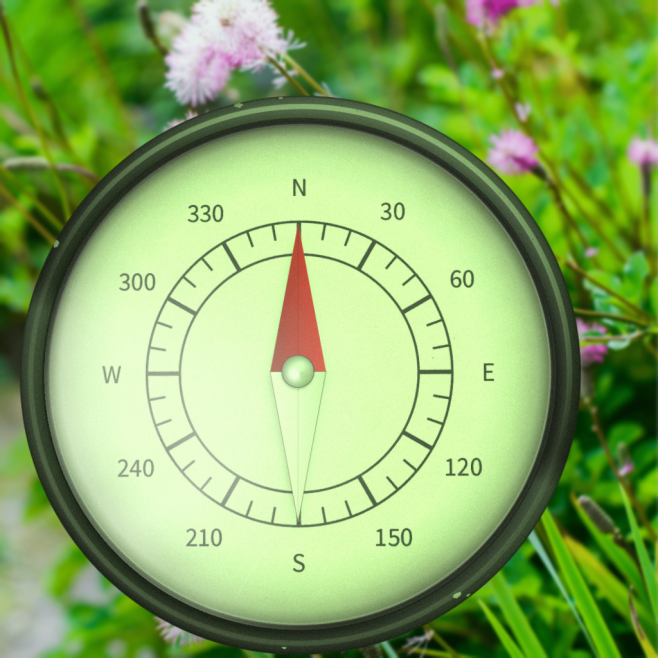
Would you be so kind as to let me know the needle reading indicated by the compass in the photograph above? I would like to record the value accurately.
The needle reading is 0 °
